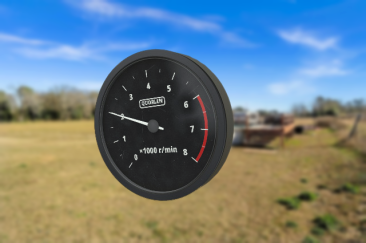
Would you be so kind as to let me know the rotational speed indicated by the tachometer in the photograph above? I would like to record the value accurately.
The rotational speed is 2000 rpm
